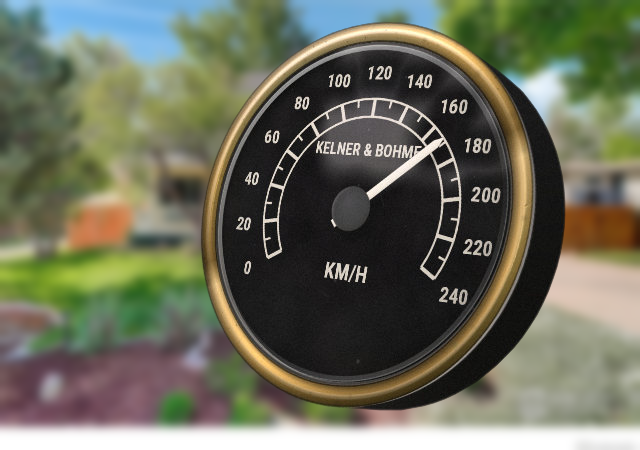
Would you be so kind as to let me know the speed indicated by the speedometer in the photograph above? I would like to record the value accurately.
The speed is 170 km/h
